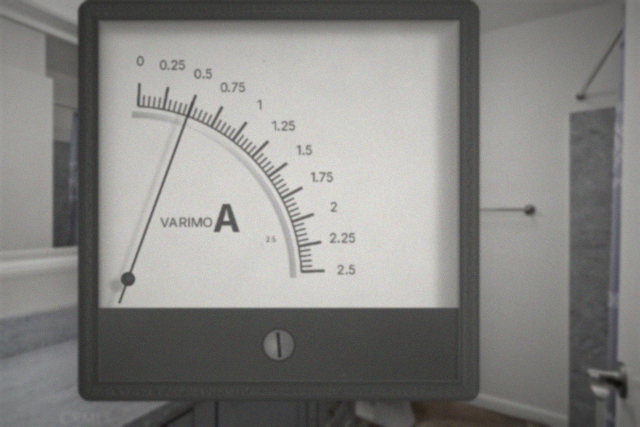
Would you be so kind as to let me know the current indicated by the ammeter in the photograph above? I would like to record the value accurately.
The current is 0.5 A
